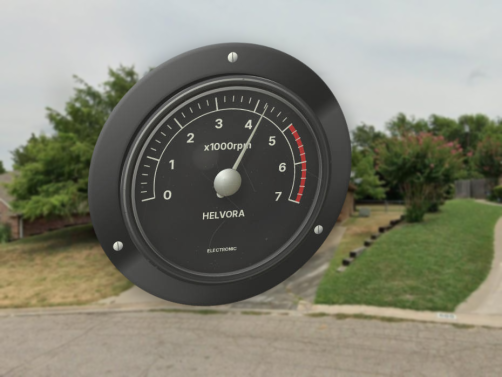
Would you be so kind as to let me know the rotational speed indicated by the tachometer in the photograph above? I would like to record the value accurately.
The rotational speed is 4200 rpm
